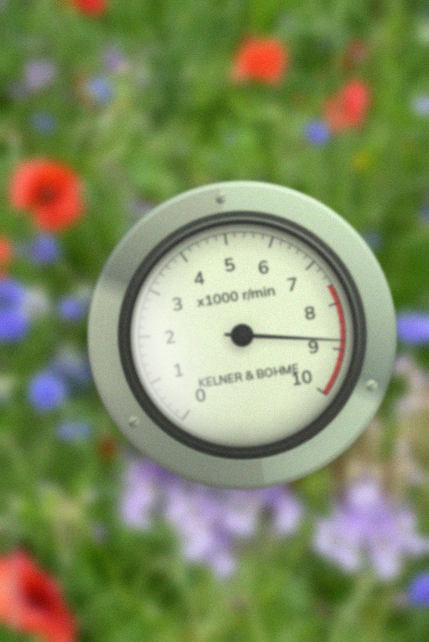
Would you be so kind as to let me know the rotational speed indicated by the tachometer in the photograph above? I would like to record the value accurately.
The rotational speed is 8800 rpm
